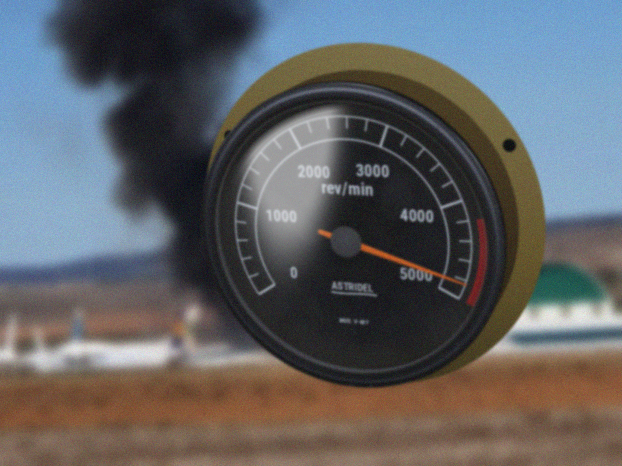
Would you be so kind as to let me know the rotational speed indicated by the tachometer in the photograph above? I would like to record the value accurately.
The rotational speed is 4800 rpm
